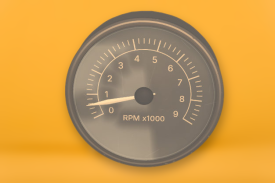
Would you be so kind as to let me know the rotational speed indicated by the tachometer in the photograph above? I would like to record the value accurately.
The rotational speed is 600 rpm
